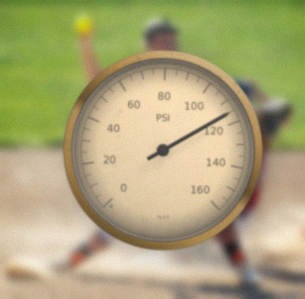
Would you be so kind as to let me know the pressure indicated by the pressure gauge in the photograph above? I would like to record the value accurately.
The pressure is 115 psi
